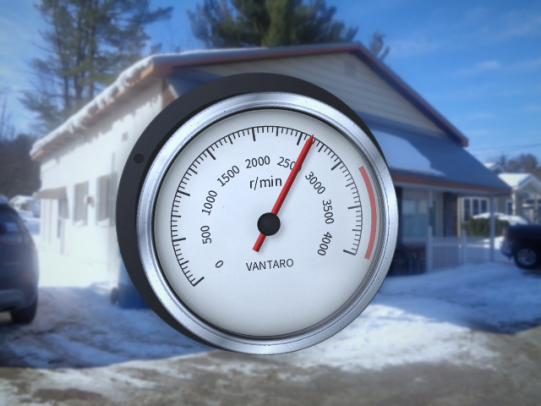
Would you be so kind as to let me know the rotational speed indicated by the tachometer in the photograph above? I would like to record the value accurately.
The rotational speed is 2600 rpm
